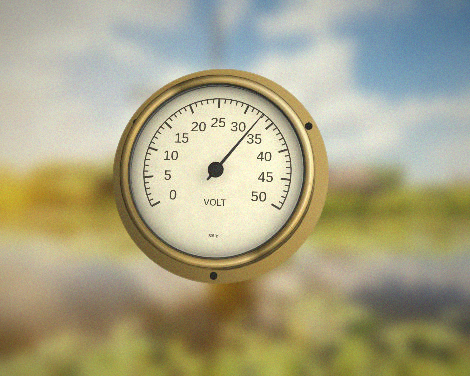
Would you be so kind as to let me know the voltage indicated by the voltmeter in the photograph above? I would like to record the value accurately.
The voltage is 33 V
